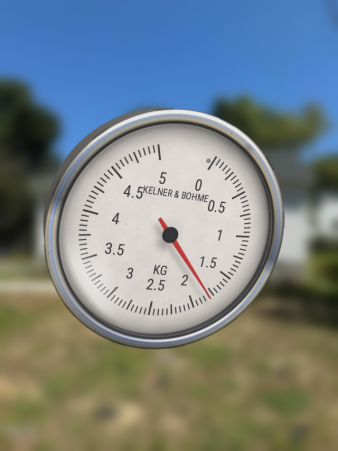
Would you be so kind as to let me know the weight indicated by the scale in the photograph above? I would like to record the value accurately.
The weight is 1.8 kg
